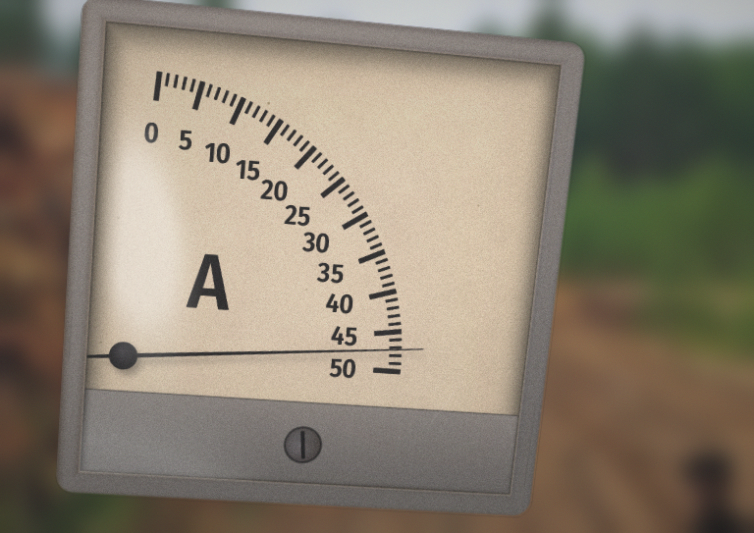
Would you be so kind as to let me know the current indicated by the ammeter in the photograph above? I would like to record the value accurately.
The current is 47 A
